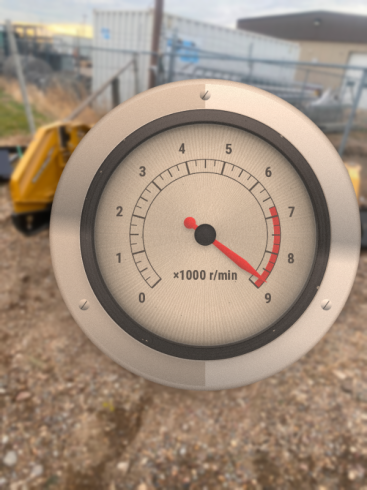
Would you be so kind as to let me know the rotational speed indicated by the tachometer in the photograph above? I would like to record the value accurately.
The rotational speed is 8750 rpm
